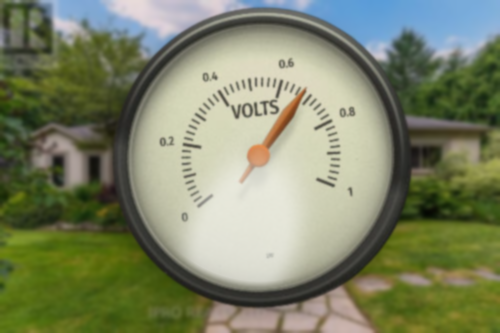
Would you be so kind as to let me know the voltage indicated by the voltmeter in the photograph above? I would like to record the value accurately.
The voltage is 0.68 V
